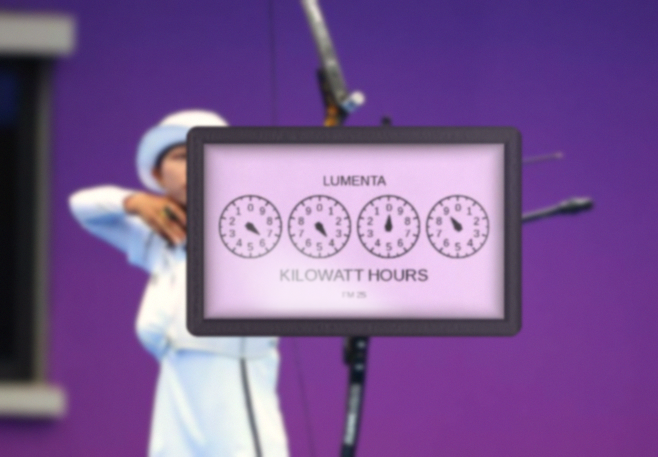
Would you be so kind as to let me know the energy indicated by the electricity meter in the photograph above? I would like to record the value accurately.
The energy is 6399 kWh
